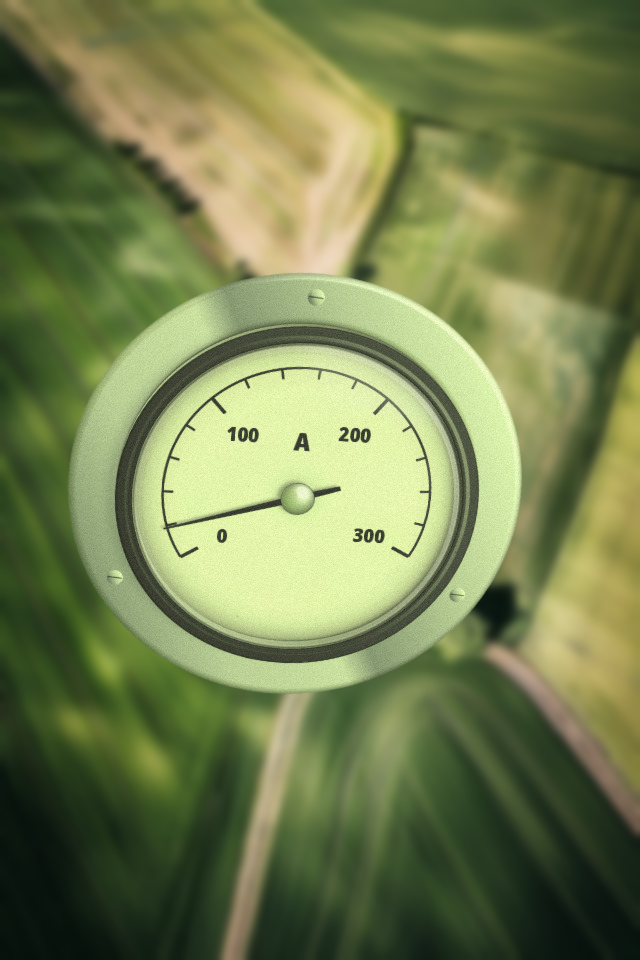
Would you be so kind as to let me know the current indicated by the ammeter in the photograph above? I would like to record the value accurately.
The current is 20 A
